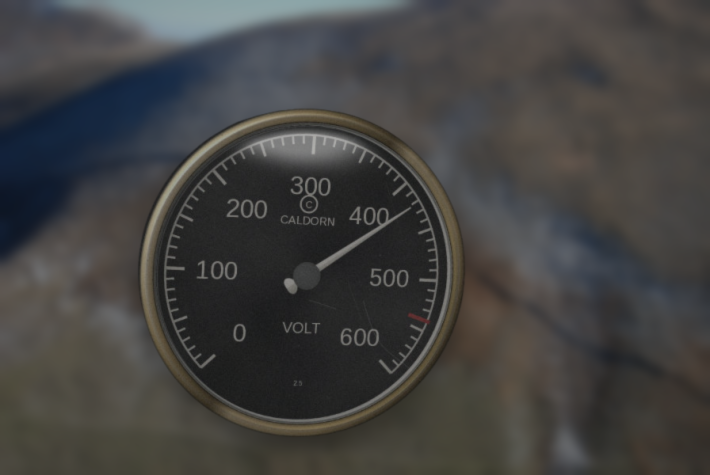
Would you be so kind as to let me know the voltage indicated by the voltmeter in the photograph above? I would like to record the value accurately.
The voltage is 420 V
